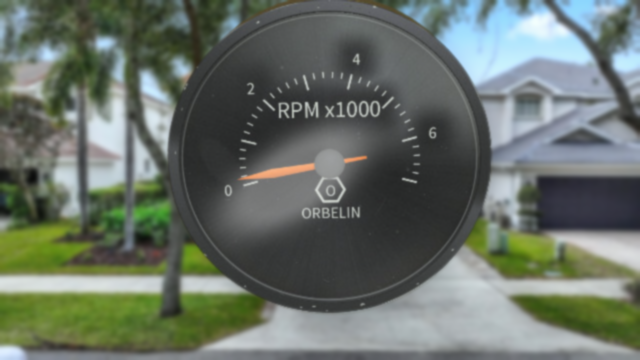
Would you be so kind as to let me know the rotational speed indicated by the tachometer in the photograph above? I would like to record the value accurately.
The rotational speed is 200 rpm
